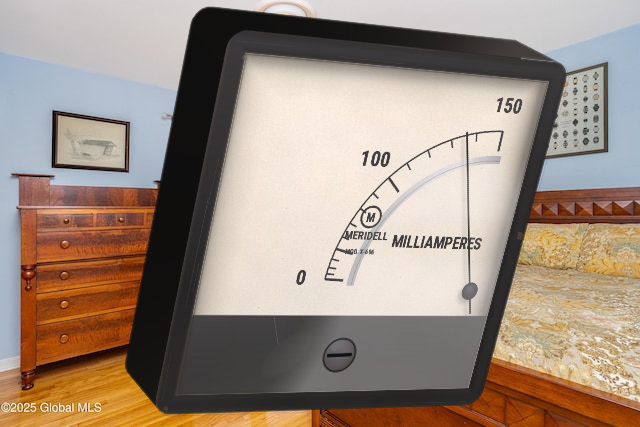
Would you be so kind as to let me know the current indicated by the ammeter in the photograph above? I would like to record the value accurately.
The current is 135 mA
